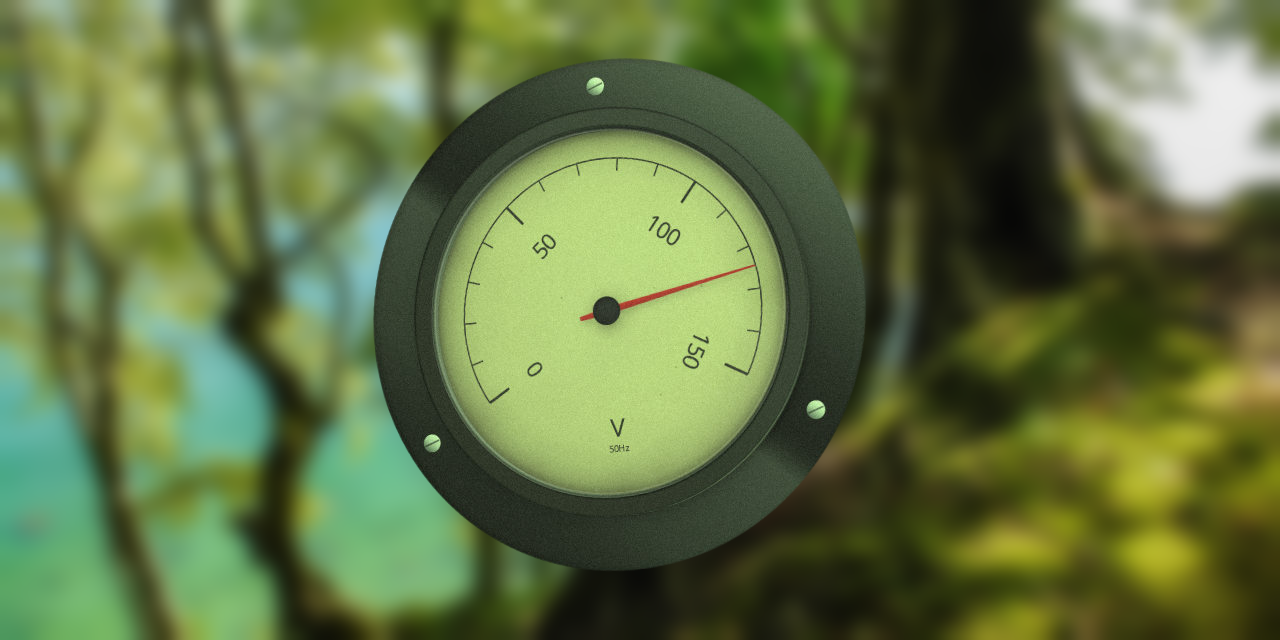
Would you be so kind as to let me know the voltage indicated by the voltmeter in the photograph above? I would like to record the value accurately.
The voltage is 125 V
